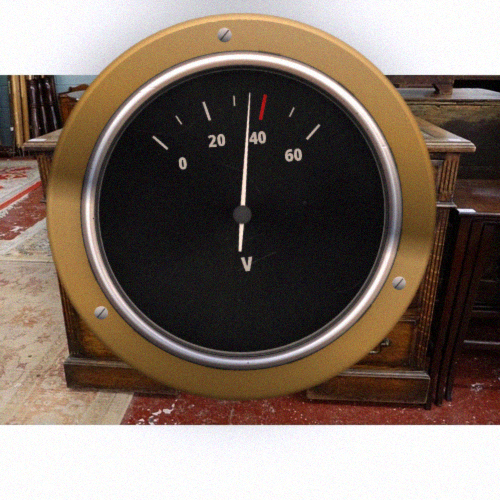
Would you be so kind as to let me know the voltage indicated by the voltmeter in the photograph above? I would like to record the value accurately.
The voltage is 35 V
